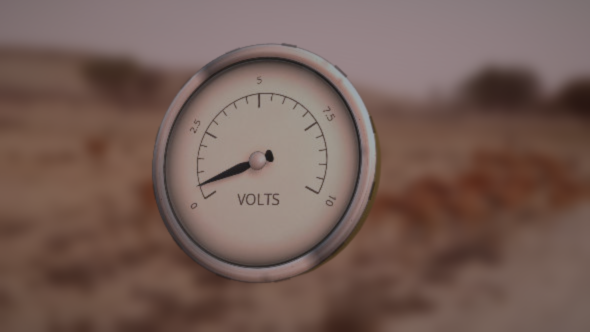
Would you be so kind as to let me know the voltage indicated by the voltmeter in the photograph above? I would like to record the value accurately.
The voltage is 0.5 V
